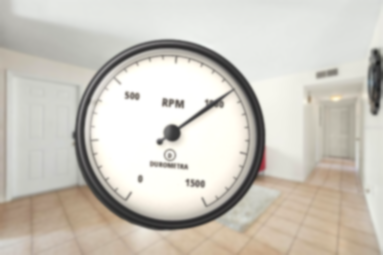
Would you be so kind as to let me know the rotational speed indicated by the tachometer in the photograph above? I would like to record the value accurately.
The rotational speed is 1000 rpm
